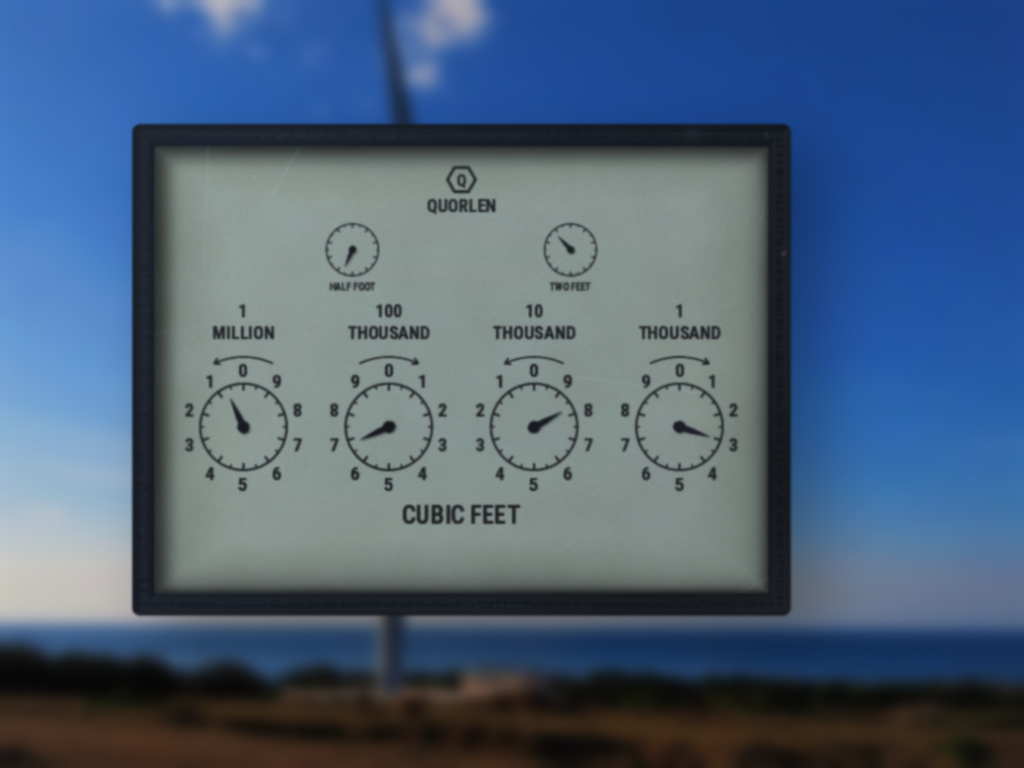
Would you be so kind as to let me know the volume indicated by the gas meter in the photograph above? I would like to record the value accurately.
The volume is 68300 ft³
